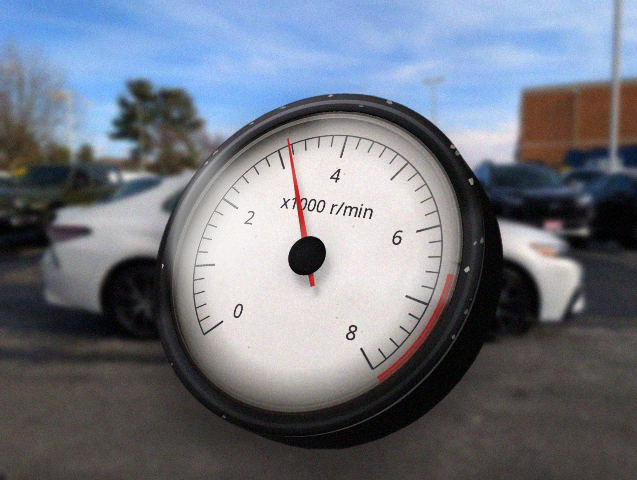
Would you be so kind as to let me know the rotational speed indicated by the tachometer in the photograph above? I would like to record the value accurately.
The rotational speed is 3200 rpm
